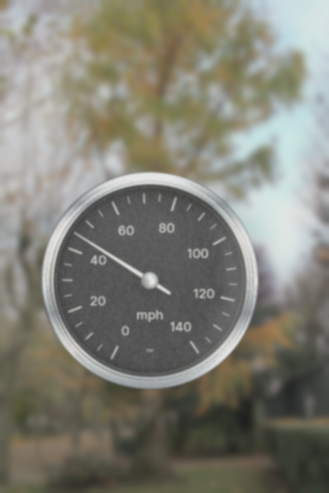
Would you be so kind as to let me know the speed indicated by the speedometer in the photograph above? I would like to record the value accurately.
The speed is 45 mph
